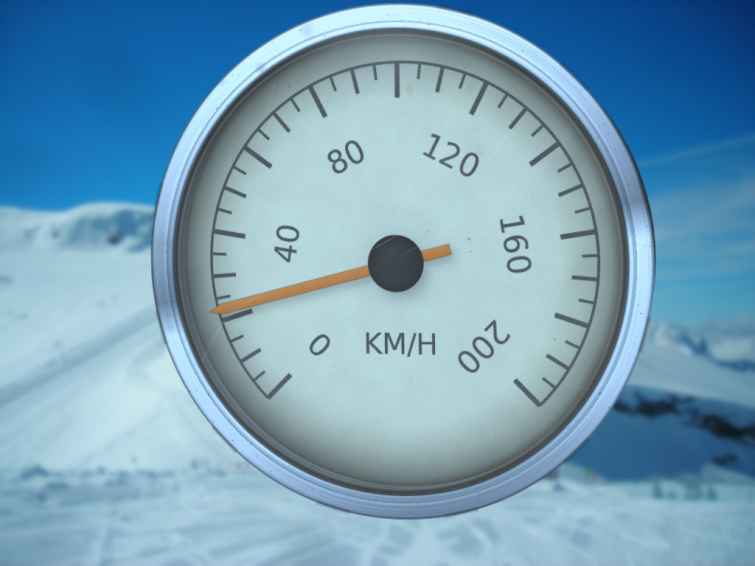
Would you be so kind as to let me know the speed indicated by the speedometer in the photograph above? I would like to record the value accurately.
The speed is 22.5 km/h
